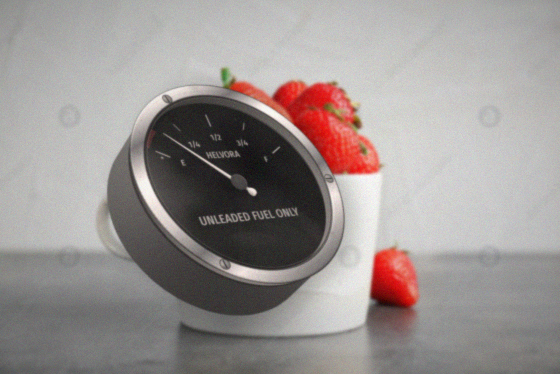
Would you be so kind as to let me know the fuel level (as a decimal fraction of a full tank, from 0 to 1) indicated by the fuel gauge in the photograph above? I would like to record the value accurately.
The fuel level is 0.125
